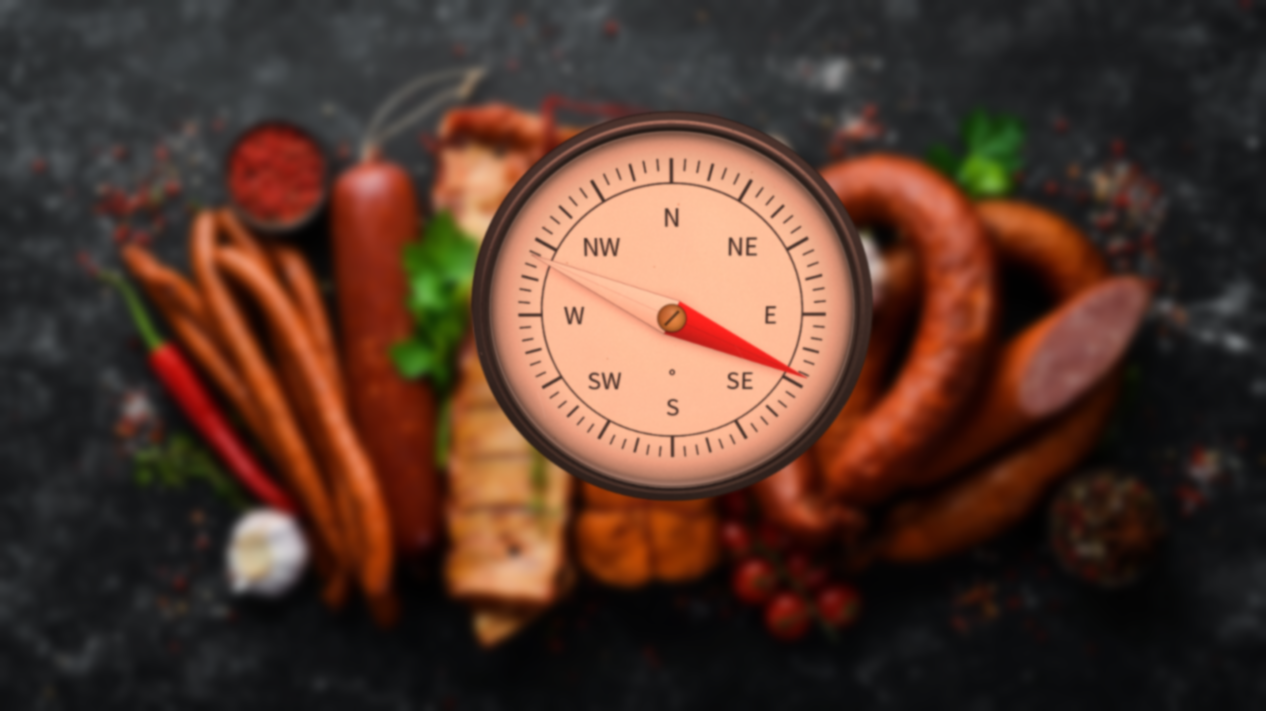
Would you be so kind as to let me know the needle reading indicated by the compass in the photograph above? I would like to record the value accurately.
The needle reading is 115 °
